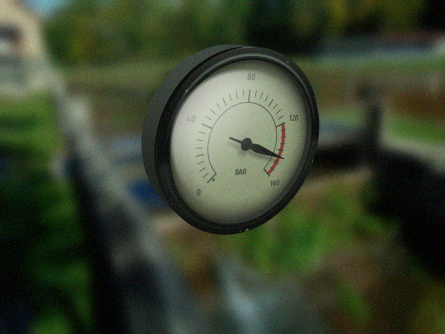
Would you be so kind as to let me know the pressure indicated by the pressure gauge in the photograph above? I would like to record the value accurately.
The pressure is 145 bar
